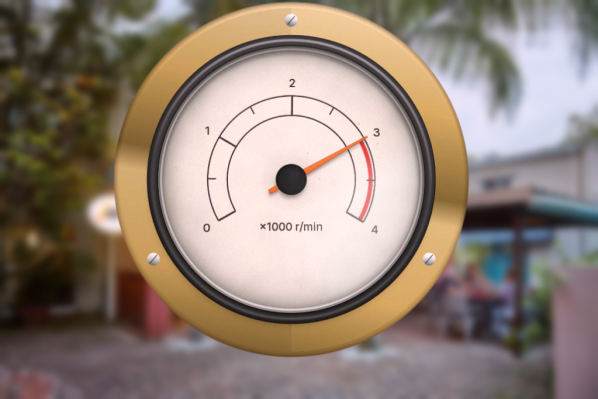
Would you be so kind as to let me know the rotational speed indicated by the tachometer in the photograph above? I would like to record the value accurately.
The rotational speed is 3000 rpm
